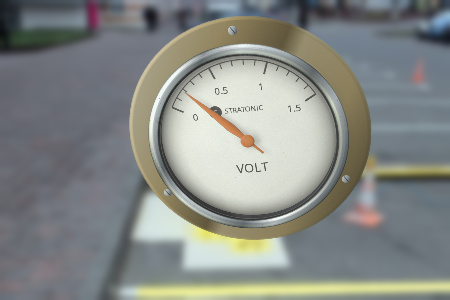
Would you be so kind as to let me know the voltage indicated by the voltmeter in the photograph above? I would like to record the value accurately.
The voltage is 0.2 V
